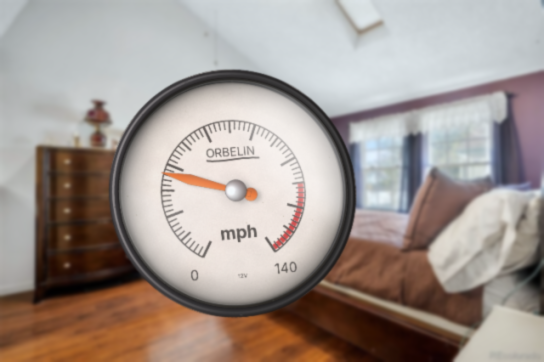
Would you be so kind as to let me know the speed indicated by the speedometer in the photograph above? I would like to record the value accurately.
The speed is 36 mph
